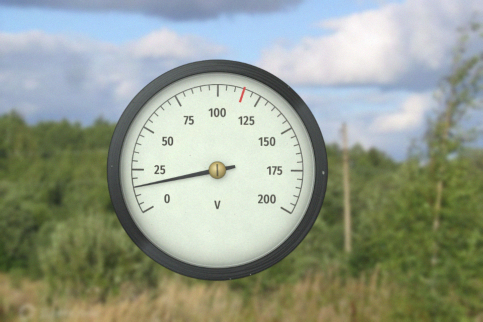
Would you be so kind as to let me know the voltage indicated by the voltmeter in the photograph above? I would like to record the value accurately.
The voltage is 15 V
